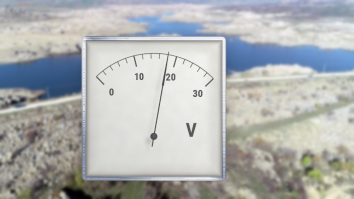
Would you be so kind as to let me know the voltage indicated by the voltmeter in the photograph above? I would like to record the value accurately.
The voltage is 18 V
